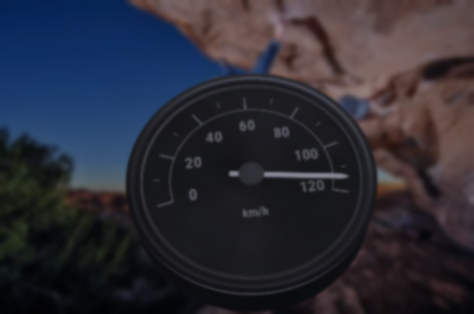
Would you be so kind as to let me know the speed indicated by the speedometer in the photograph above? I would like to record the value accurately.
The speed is 115 km/h
